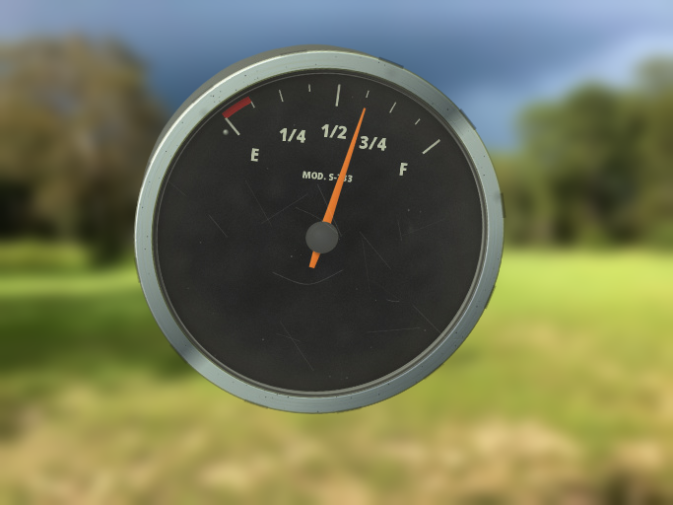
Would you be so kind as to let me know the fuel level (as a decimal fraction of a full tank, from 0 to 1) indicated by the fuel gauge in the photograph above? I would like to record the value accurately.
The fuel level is 0.625
